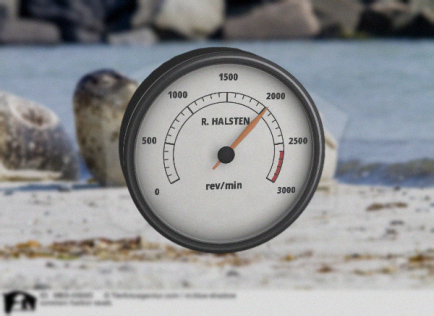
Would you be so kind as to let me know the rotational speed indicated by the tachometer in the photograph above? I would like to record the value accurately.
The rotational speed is 2000 rpm
